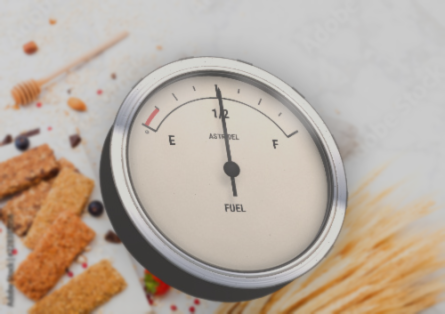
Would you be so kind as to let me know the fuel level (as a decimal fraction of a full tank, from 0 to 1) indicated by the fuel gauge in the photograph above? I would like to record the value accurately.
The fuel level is 0.5
